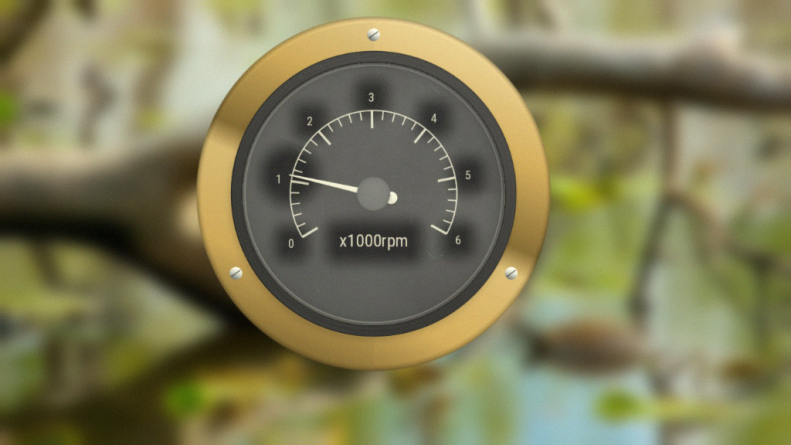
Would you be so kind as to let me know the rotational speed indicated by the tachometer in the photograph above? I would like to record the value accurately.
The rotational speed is 1100 rpm
